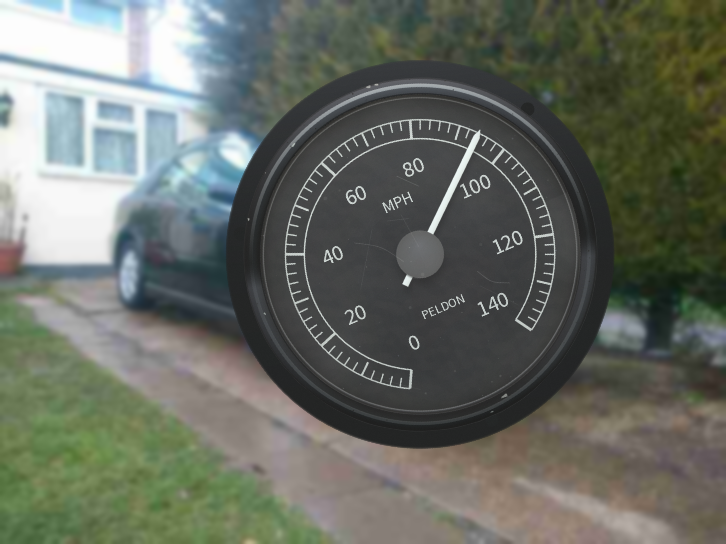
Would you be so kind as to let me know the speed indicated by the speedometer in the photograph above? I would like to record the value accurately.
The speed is 94 mph
